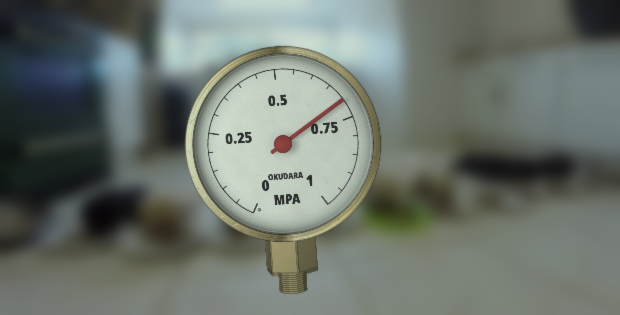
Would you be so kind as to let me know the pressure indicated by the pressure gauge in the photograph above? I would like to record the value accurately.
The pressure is 0.7 MPa
